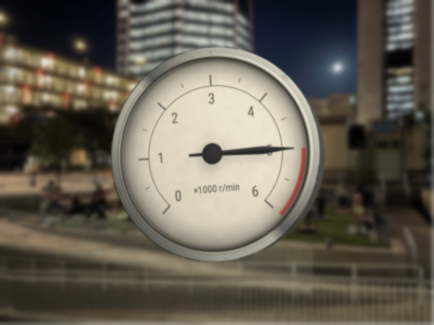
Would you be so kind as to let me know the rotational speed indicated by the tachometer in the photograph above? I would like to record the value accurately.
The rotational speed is 5000 rpm
